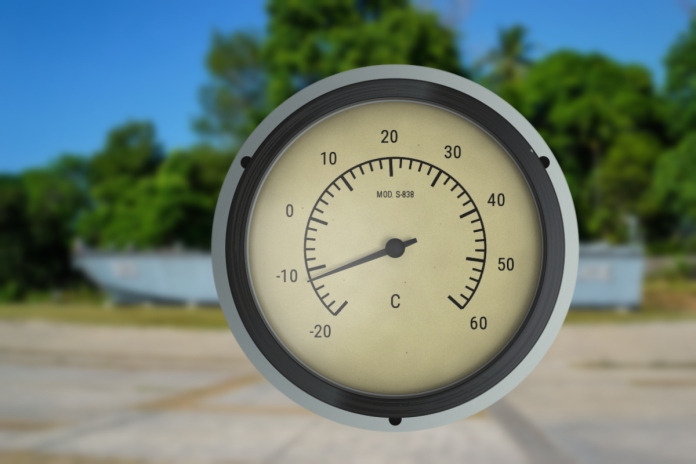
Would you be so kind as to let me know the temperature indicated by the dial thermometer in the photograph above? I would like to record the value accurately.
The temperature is -12 °C
